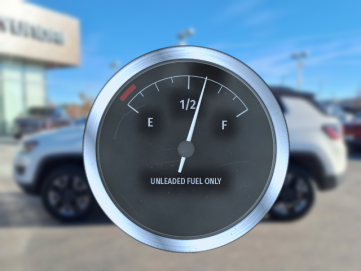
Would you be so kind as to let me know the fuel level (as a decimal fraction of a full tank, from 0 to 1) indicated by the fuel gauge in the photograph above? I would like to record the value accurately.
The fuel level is 0.625
